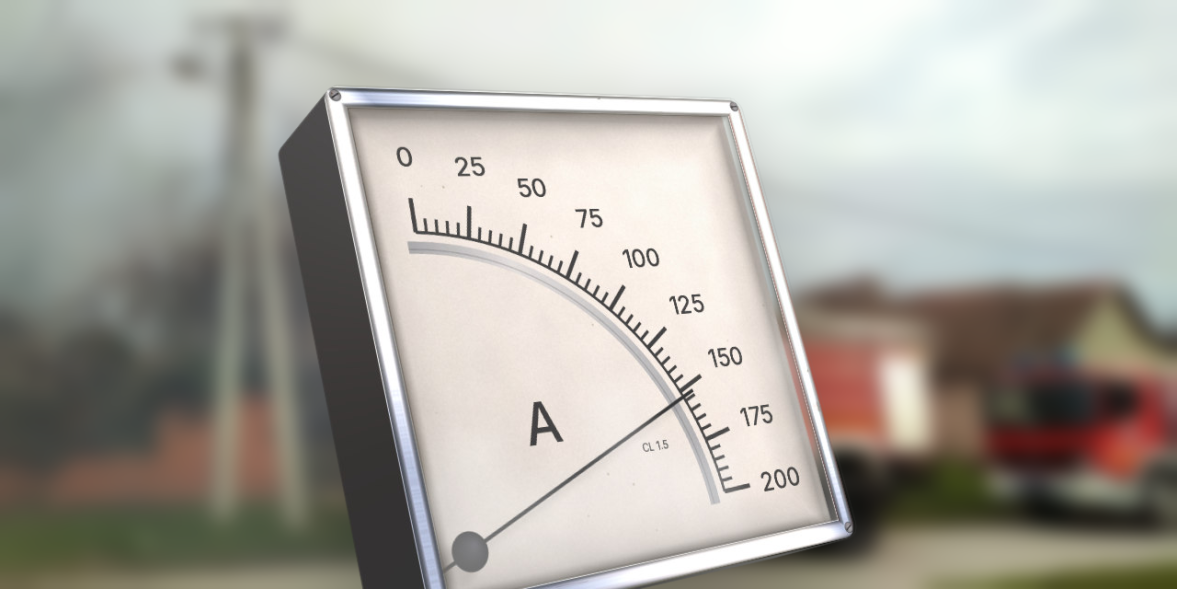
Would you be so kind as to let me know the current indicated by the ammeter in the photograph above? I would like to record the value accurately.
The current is 152.5 A
